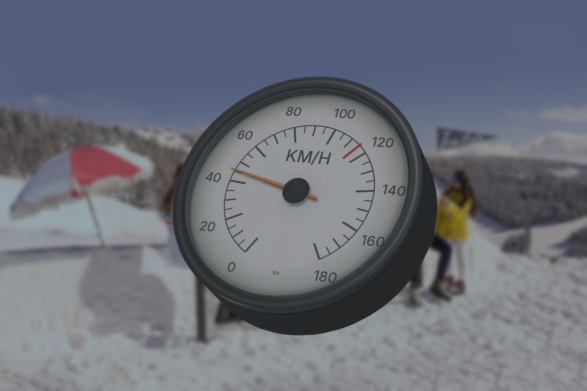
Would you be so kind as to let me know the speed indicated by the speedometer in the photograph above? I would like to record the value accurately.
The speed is 45 km/h
